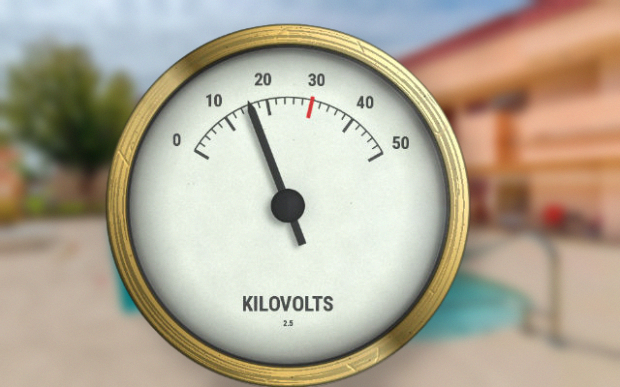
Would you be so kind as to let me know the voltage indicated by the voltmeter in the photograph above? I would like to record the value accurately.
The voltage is 16 kV
